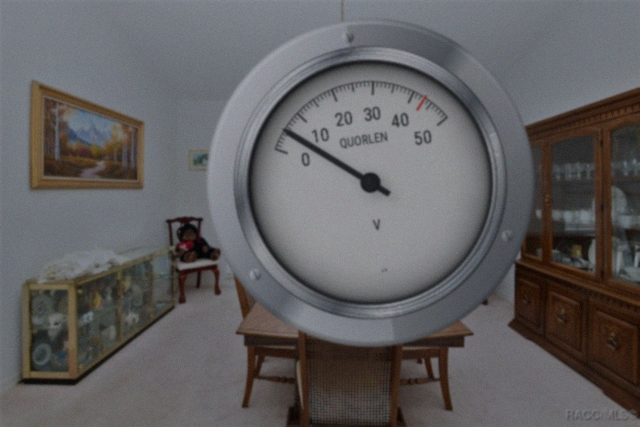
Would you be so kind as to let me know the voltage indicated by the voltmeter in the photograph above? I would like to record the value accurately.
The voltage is 5 V
